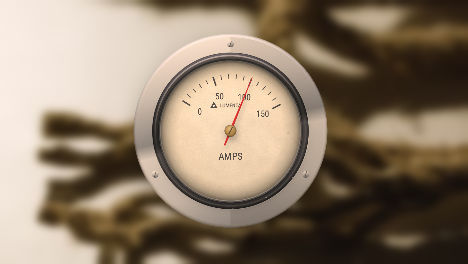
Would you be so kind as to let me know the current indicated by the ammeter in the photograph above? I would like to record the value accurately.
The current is 100 A
